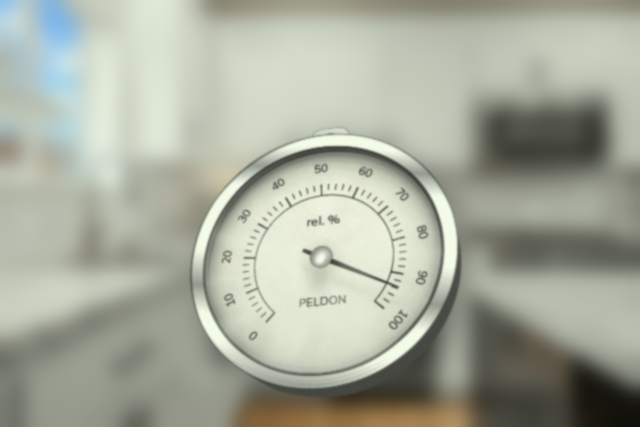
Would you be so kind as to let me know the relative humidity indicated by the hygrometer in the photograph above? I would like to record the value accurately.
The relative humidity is 94 %
